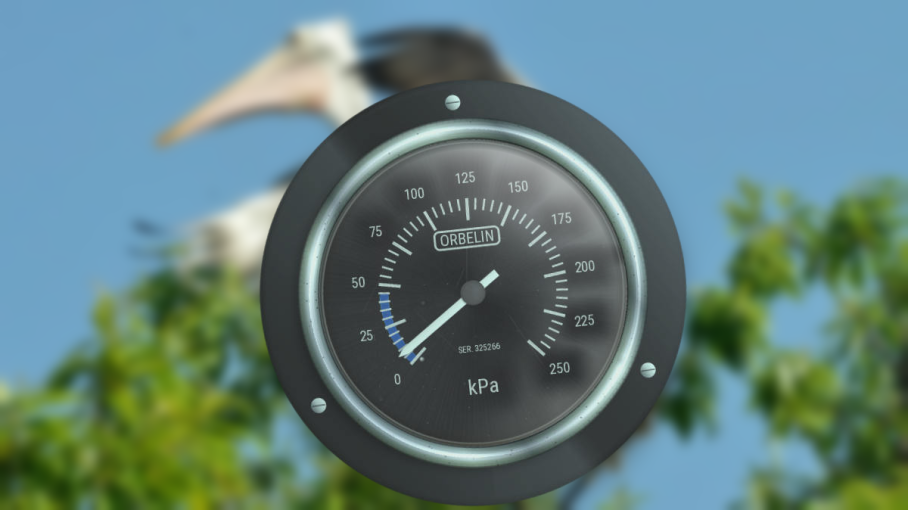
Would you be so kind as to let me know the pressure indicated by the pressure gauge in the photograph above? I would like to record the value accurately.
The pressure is 7.5 kPa
